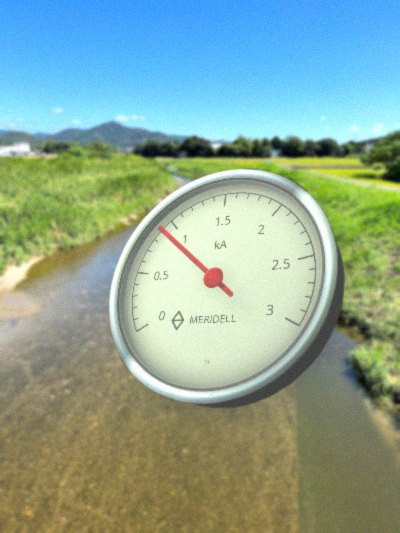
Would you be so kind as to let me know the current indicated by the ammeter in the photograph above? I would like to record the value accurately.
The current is 0.9 kA
